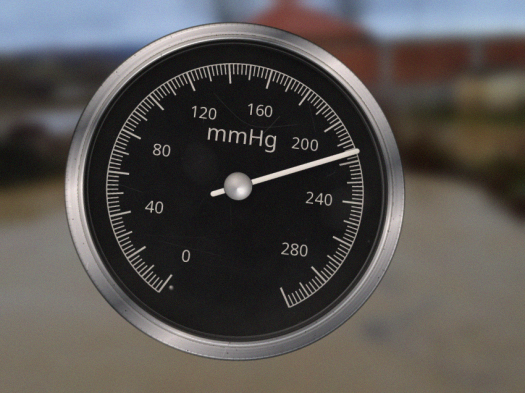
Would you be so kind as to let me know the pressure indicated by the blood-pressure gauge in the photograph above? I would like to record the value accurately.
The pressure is 216 mmHg
